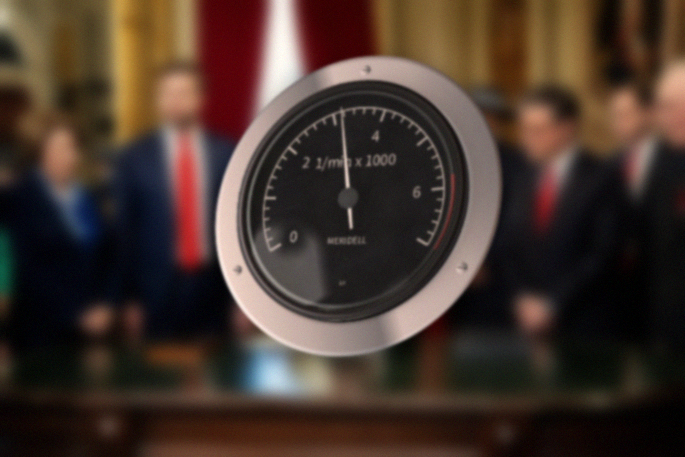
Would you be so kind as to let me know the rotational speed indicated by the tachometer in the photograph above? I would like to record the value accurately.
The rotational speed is 3200 rpm
